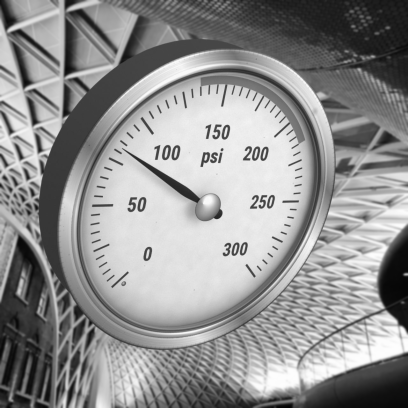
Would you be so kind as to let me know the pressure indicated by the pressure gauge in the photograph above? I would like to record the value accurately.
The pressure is 82.5 psi
